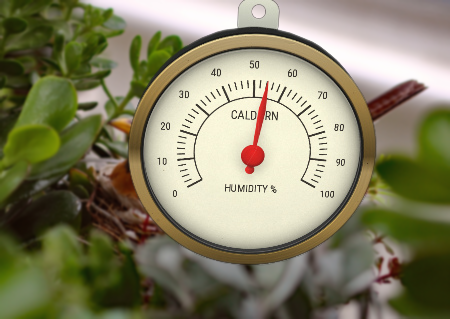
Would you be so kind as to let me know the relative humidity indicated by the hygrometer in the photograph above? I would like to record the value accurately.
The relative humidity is 54 %
